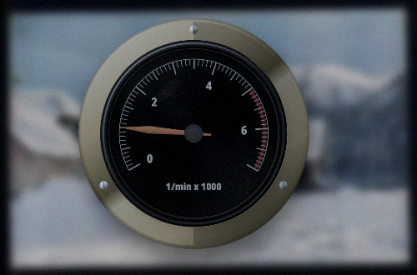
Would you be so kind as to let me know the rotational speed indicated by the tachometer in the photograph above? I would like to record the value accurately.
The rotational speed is 1000 rpm
